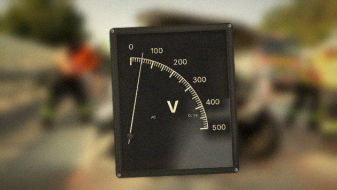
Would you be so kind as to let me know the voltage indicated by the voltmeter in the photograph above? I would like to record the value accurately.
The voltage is 50 V
